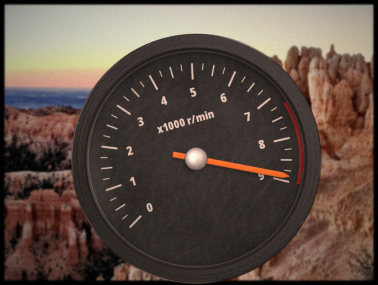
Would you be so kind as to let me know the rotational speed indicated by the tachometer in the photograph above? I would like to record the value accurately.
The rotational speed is 8875 rpm
